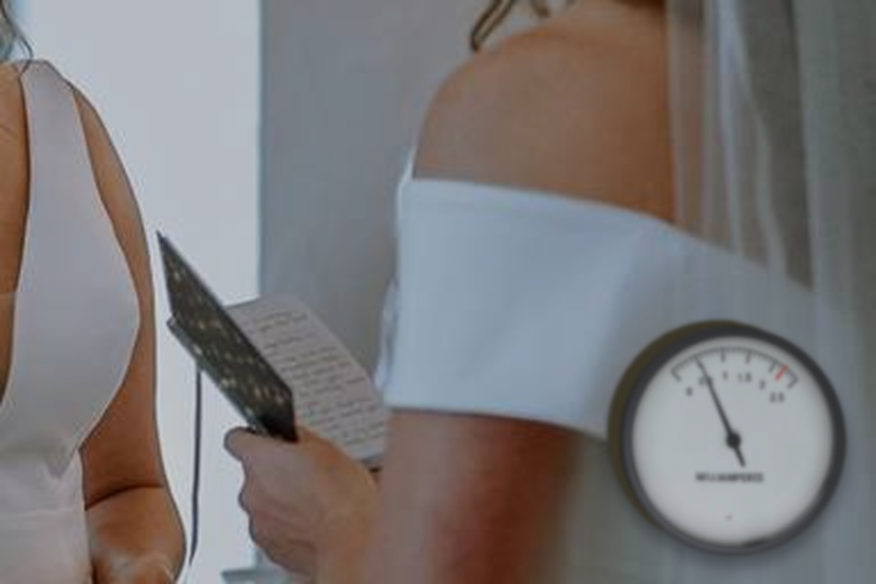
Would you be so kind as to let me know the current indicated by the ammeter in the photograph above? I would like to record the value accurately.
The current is 0.5 mA
